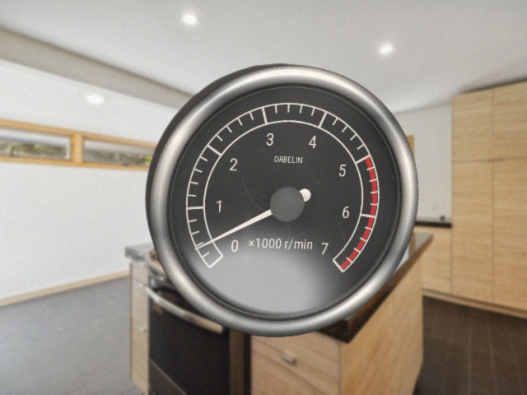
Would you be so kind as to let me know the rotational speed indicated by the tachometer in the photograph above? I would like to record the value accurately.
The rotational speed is 400 rpm
